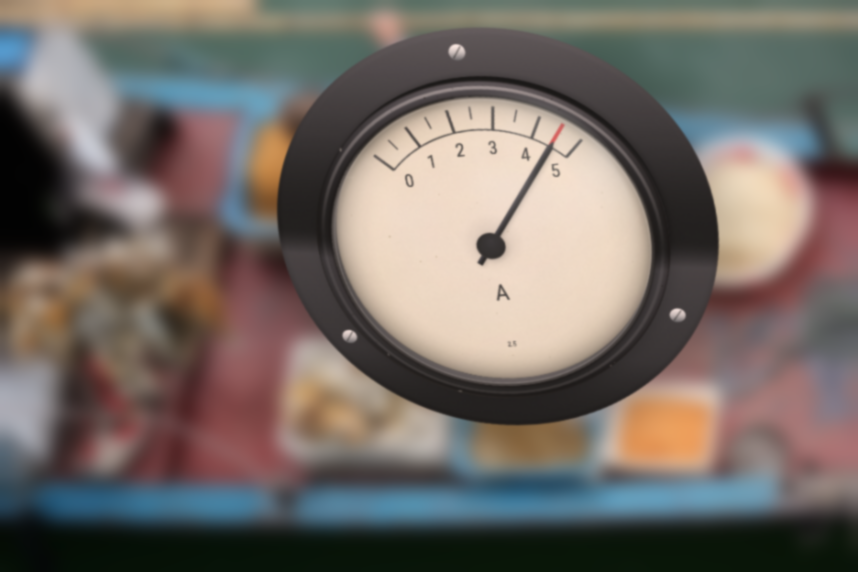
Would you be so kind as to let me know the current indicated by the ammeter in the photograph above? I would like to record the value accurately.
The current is 4.5 A
